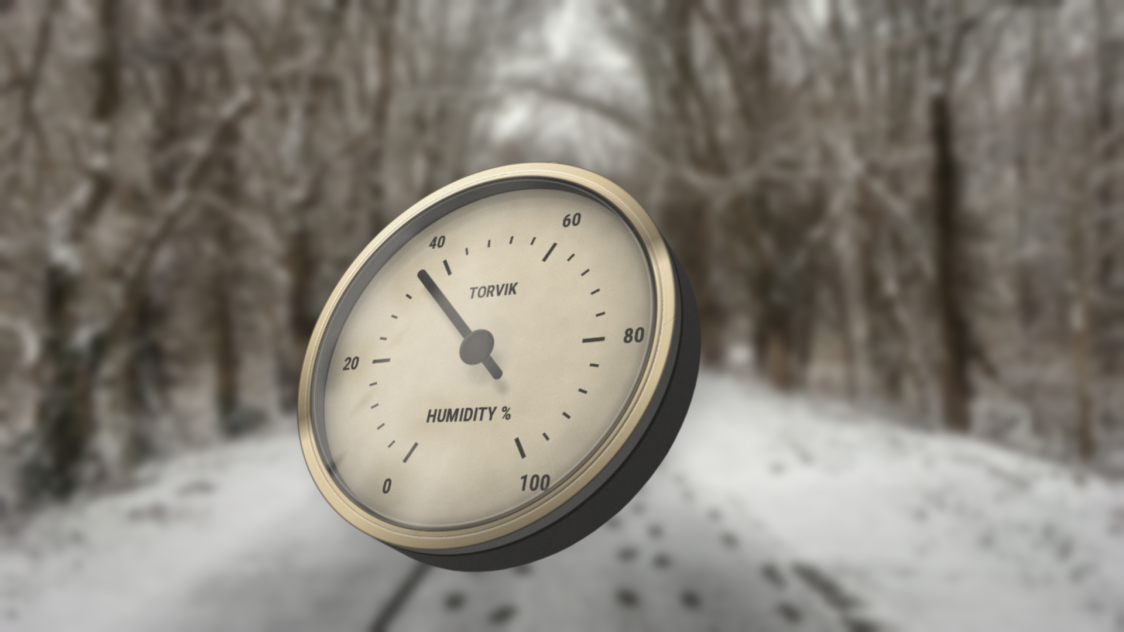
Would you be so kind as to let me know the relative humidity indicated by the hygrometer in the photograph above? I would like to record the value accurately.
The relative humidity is 36 %
